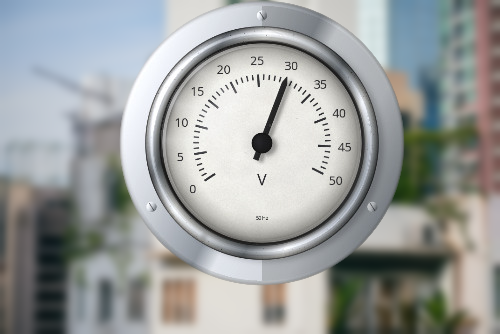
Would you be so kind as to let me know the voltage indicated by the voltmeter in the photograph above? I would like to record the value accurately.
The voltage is 30 V
